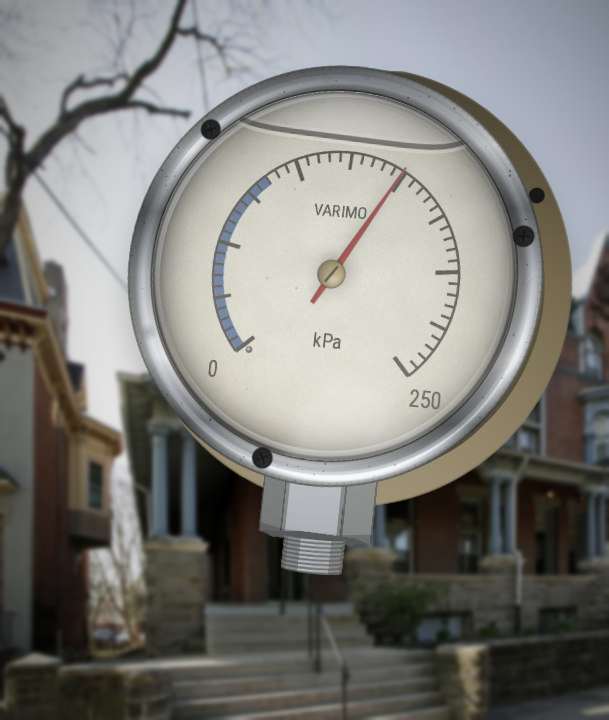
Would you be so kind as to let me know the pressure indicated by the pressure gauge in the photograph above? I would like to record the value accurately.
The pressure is 150 kPa
